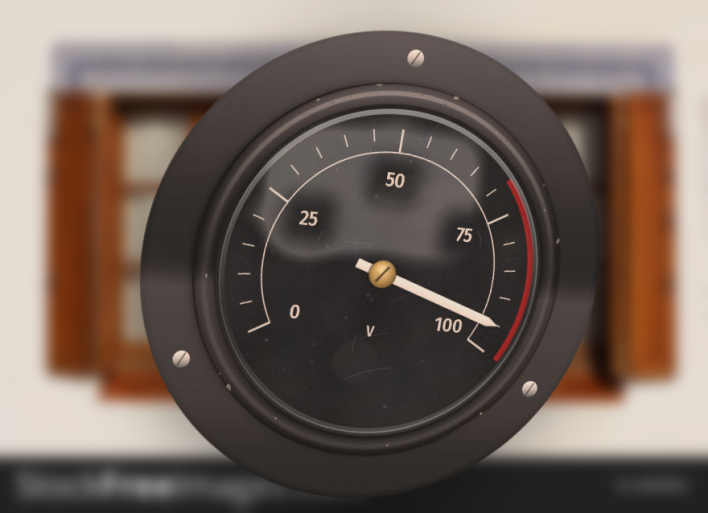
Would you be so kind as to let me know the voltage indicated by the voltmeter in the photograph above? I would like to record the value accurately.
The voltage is 95 V
